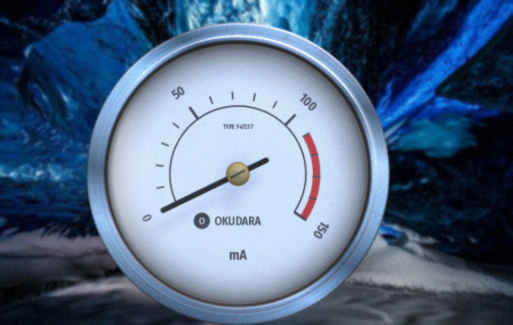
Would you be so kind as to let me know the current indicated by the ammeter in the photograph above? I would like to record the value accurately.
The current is 0 mA
